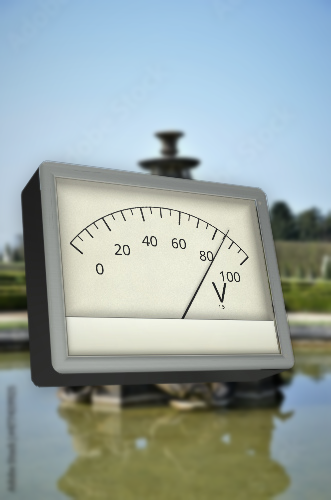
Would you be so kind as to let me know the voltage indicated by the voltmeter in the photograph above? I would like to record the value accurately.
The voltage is 85 V
